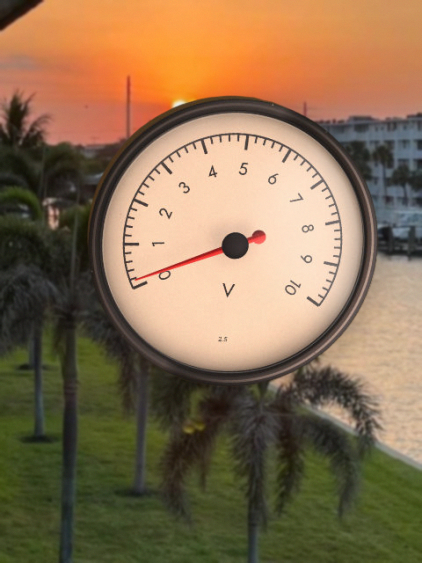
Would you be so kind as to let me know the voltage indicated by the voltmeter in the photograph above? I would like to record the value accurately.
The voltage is 0.2 V
